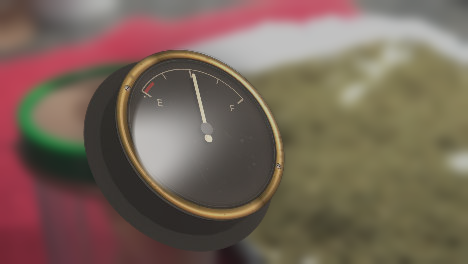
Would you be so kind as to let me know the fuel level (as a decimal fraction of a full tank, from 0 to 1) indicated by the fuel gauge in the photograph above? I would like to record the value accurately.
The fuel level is 0.5
